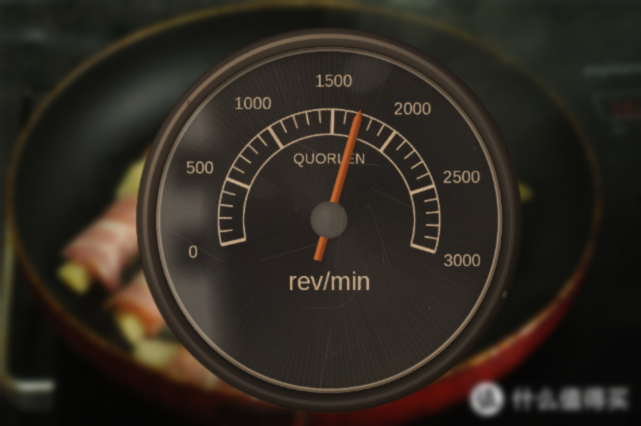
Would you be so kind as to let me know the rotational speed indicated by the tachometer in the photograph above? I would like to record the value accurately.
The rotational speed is 1700 rpm
